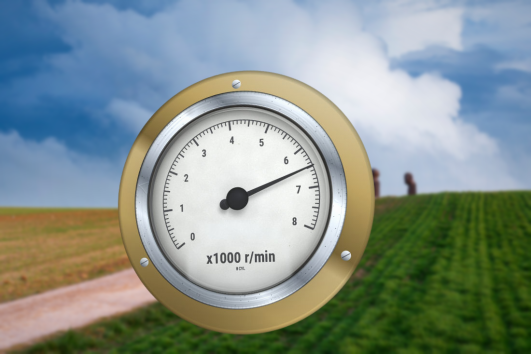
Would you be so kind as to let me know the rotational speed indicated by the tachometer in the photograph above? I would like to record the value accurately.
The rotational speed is 6500 rpm
